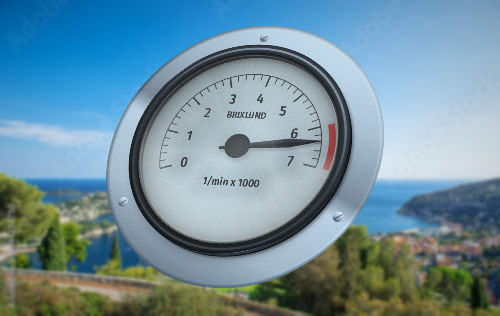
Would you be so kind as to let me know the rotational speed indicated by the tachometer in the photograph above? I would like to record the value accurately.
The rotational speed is 6400 rpm
